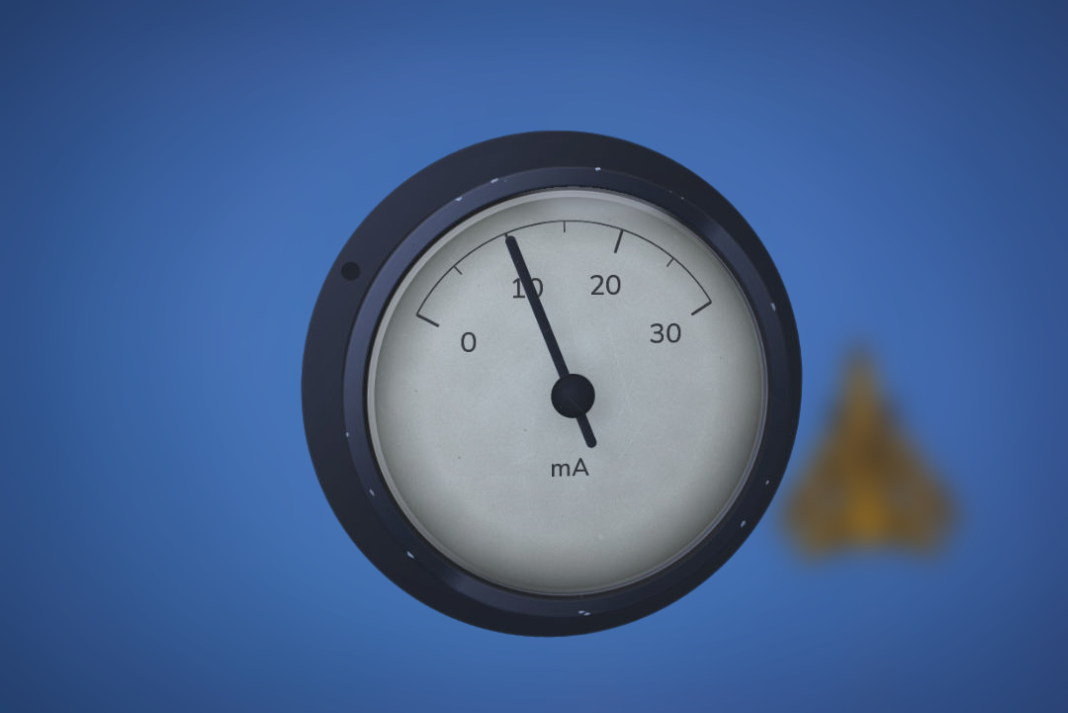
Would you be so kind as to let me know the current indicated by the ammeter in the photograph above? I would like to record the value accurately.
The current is 10 mA
